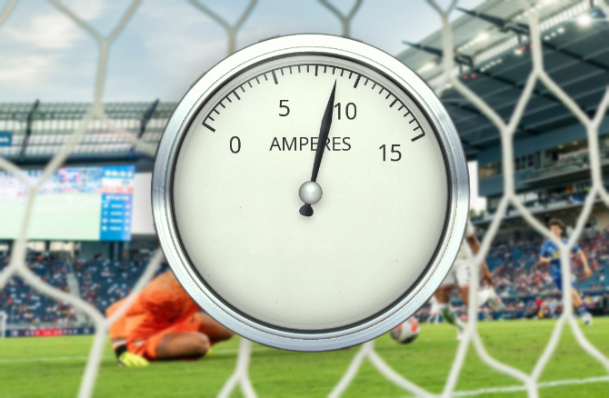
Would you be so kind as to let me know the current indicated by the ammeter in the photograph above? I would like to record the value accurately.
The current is 8.75 A
